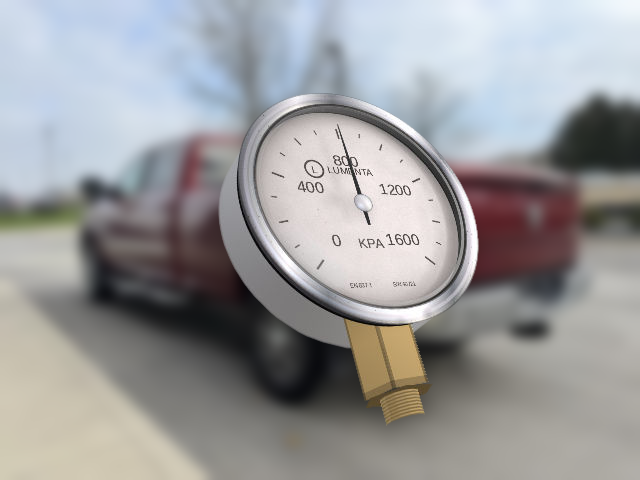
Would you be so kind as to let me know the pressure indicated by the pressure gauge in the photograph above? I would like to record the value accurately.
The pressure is 800 kPa
